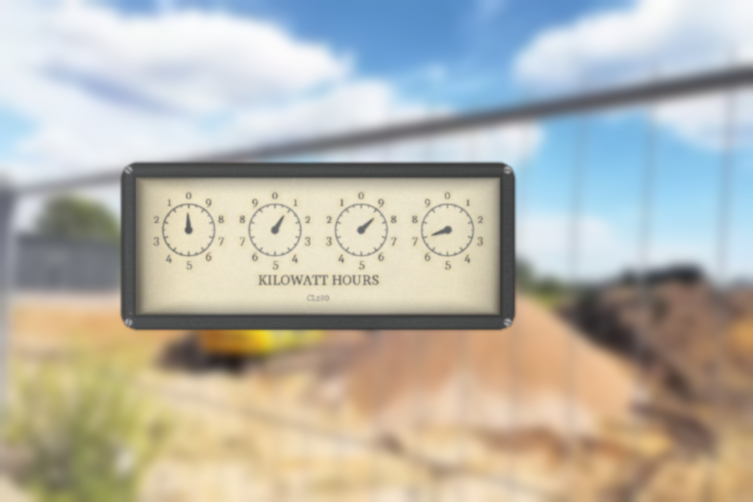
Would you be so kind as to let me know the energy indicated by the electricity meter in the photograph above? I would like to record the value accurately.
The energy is 87 kWh
